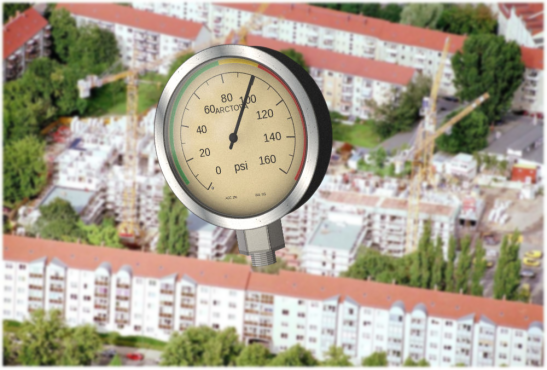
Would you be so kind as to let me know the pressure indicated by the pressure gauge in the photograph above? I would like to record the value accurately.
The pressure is 100 psi
